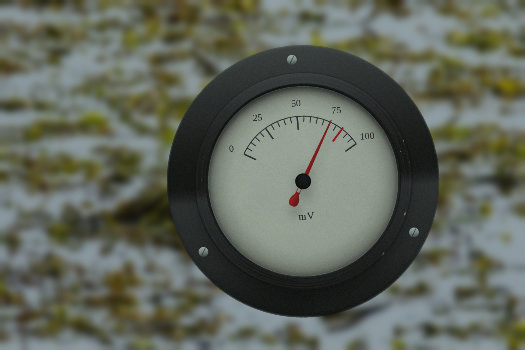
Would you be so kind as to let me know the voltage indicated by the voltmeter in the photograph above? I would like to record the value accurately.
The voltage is 75 mV
